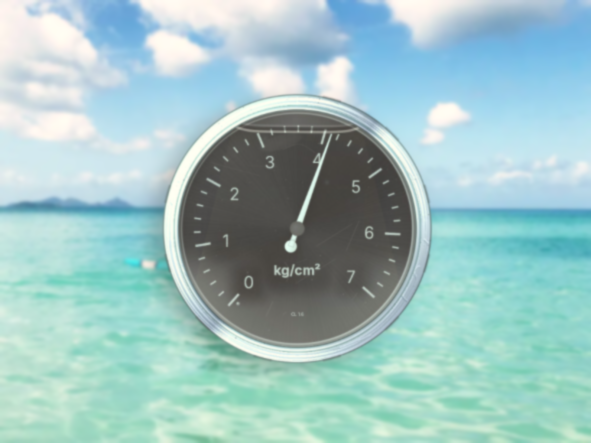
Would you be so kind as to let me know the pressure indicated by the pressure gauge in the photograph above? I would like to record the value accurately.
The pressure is 4.1 kg/cm²
